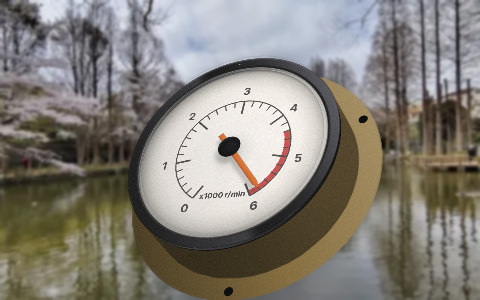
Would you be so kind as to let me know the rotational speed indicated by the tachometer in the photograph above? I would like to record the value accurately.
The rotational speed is 5800 rpm
